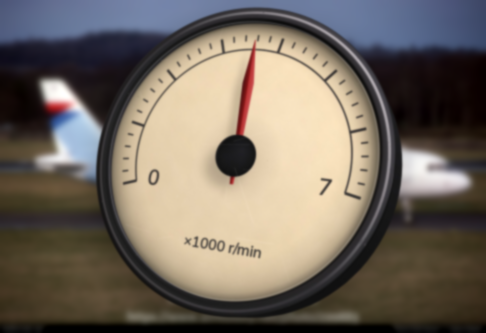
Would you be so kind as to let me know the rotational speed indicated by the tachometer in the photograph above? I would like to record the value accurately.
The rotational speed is 3600 rpm
